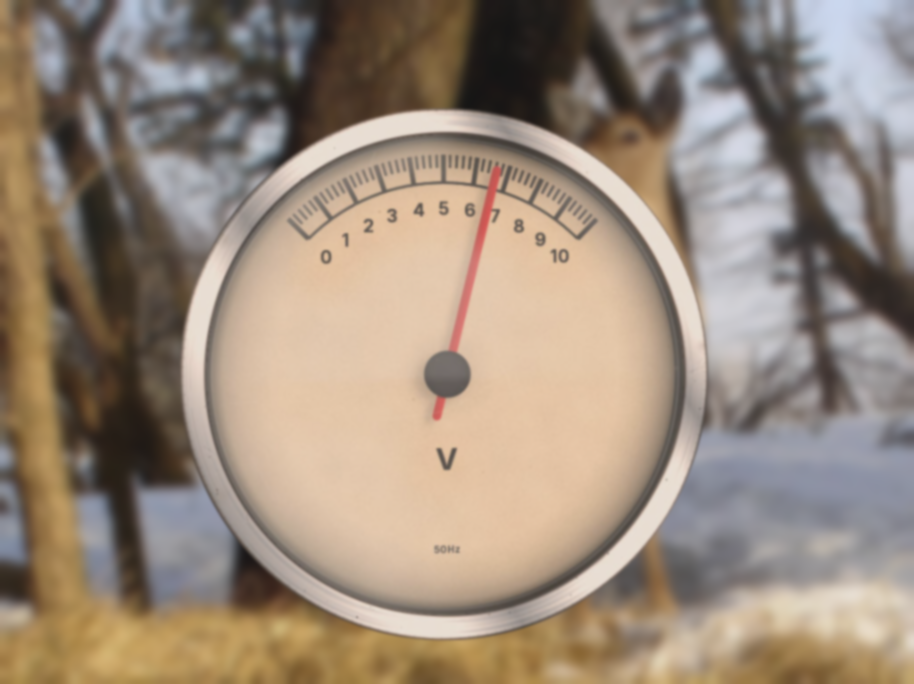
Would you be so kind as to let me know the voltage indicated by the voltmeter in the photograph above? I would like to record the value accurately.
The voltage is 6.6 V
